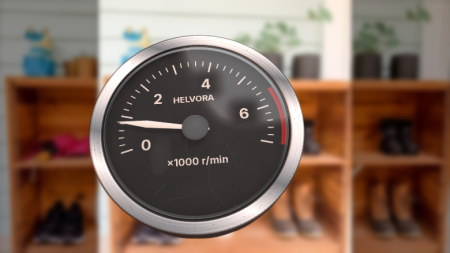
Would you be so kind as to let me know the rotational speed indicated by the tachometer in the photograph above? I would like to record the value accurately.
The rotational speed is 800 rpm
